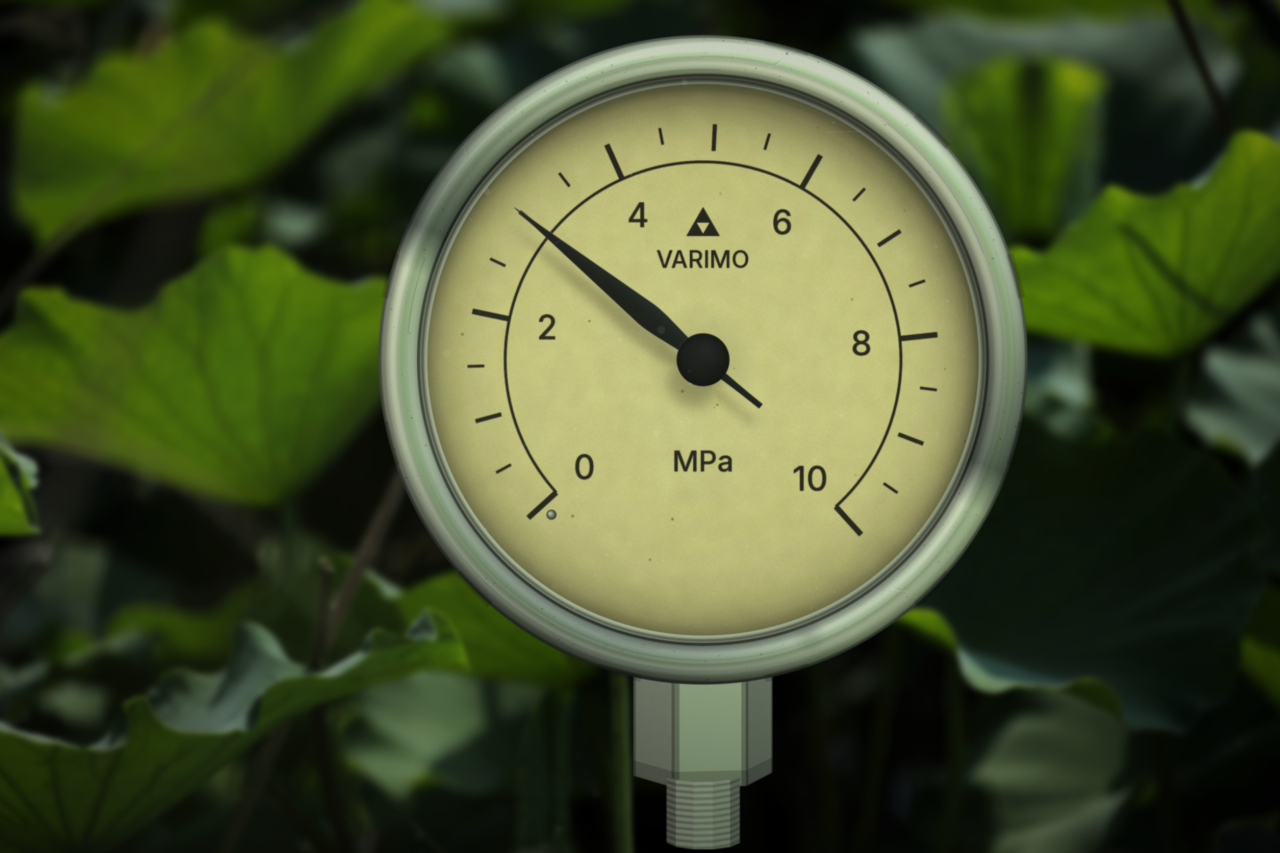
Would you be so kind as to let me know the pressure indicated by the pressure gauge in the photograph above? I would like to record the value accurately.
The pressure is 3 MPa
